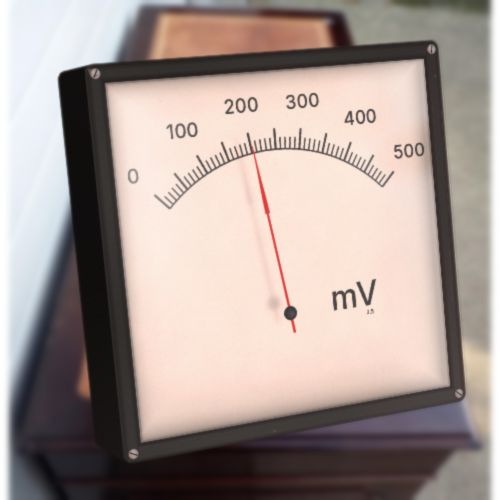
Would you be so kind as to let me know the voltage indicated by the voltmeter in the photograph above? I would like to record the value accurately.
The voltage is 200 mV
